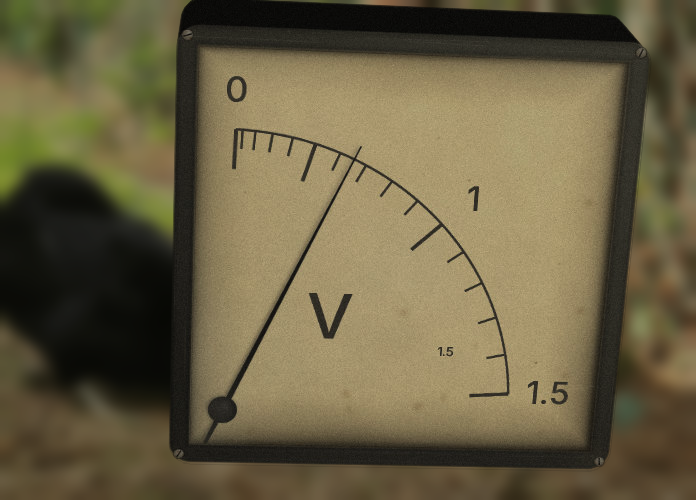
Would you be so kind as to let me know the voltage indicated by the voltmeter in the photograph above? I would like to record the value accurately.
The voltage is 0.65 V
